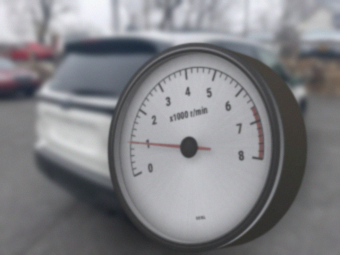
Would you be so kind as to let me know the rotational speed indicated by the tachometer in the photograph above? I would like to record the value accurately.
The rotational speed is 1000 rpm
